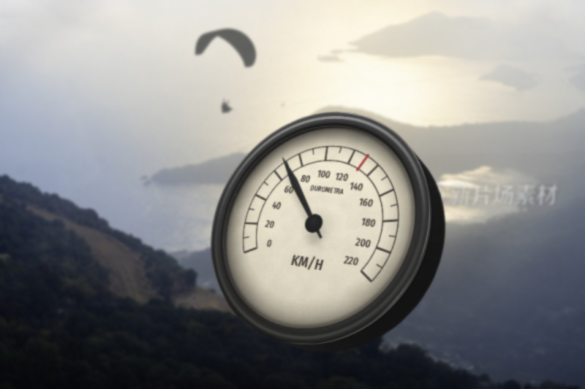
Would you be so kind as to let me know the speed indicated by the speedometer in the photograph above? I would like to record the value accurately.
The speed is 70 km/h
